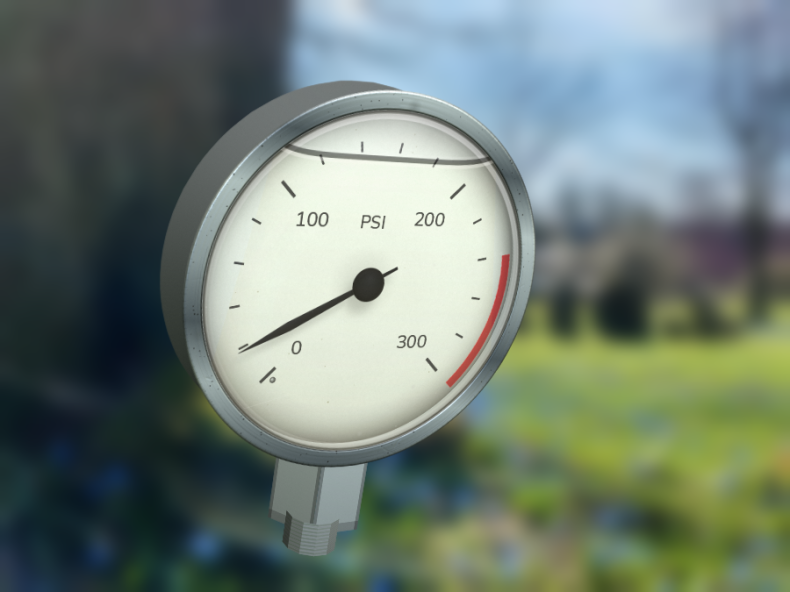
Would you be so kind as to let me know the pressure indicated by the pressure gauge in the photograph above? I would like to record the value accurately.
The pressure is 20 psi
